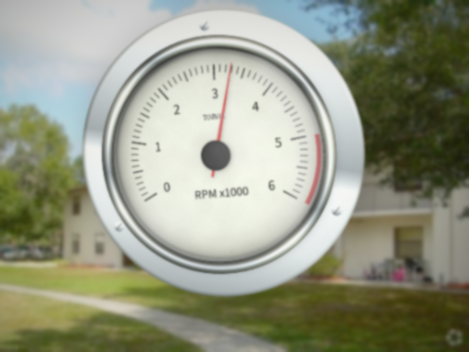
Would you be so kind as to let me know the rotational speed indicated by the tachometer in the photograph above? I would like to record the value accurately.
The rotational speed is 3300 rpm
